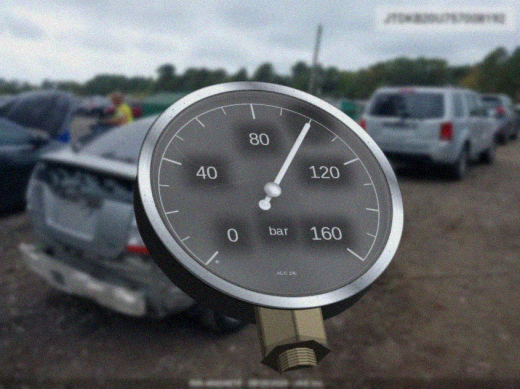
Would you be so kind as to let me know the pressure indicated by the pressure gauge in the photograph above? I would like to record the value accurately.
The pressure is 100 bar
